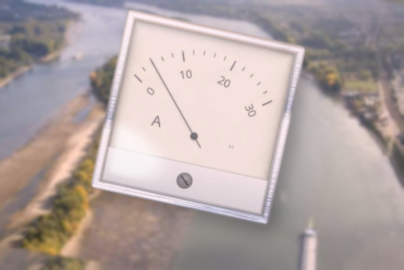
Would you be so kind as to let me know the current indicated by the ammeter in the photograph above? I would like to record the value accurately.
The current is 4 A
